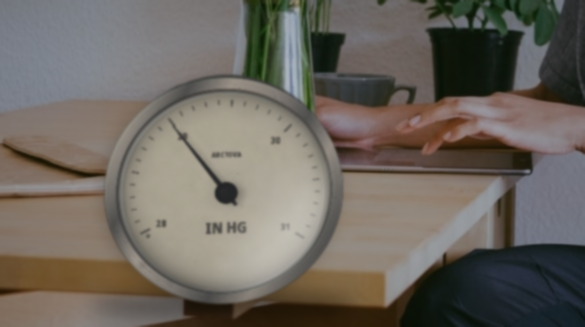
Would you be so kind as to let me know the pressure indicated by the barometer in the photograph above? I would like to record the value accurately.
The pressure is 29 inHg
